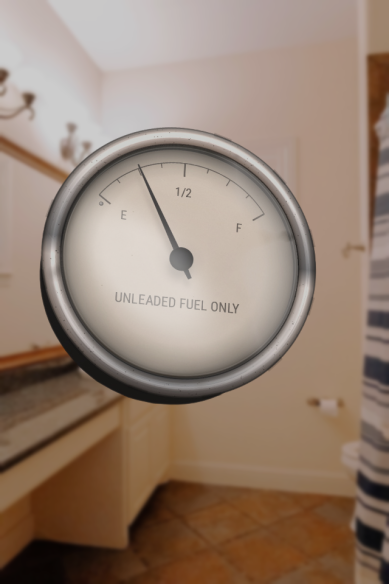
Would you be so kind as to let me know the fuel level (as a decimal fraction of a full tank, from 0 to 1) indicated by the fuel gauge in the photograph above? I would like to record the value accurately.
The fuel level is 0.25
